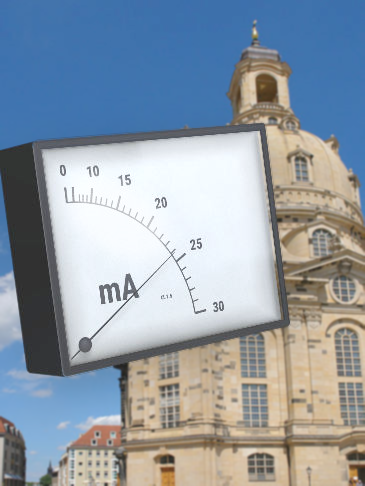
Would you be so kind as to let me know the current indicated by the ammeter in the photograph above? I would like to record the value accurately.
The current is 24 mA
